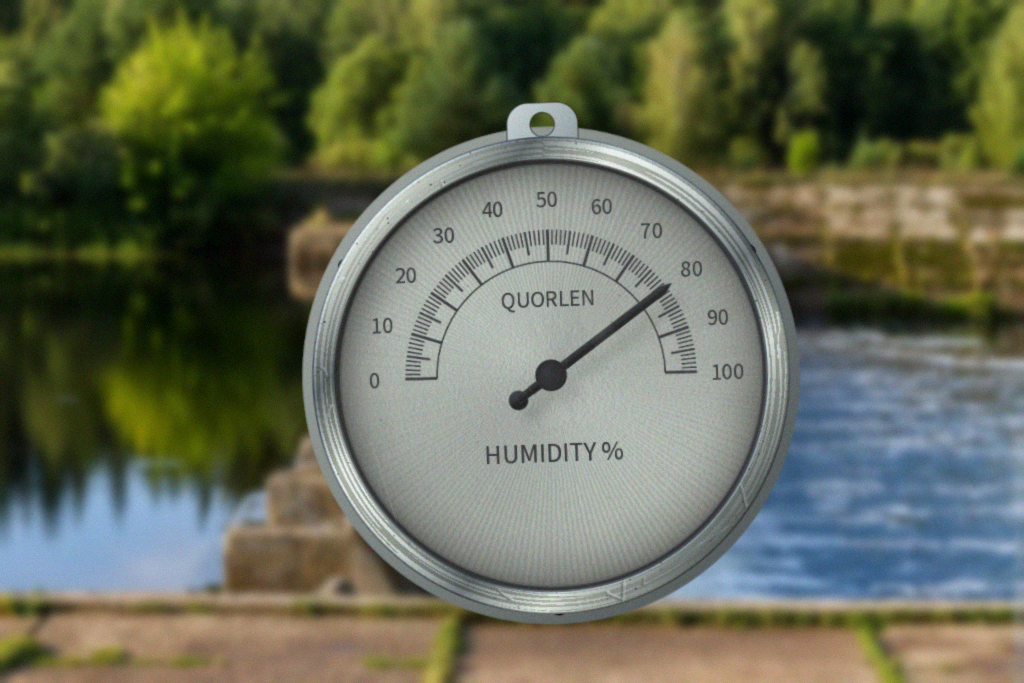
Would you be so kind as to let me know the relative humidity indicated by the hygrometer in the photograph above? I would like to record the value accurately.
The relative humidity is 80 %
